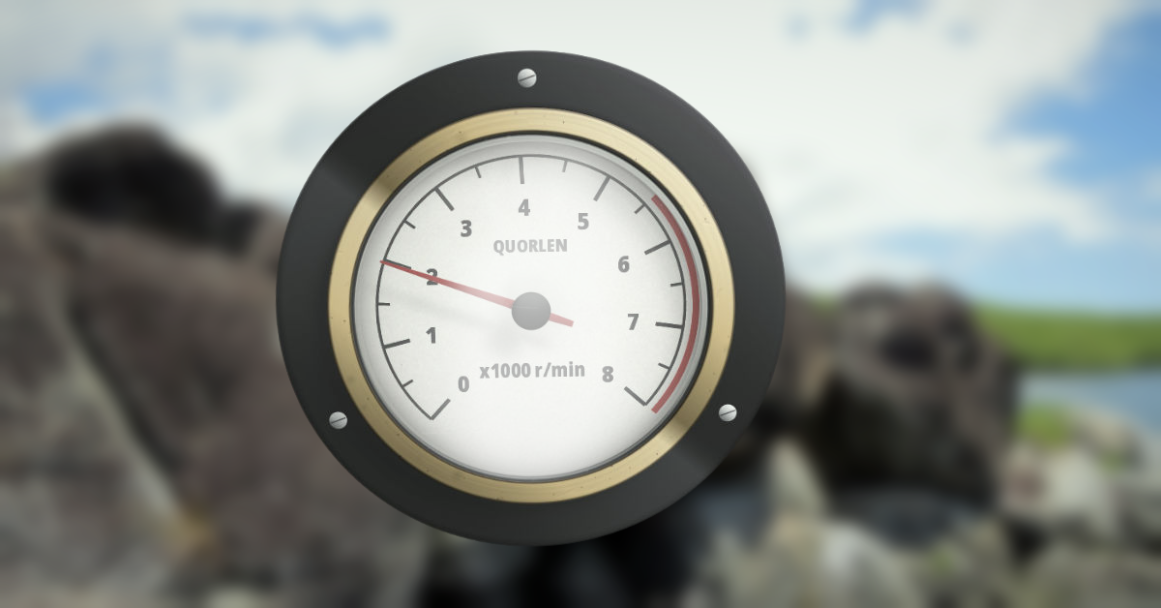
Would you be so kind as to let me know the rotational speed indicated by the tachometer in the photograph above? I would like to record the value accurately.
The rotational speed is 2000 rpm
